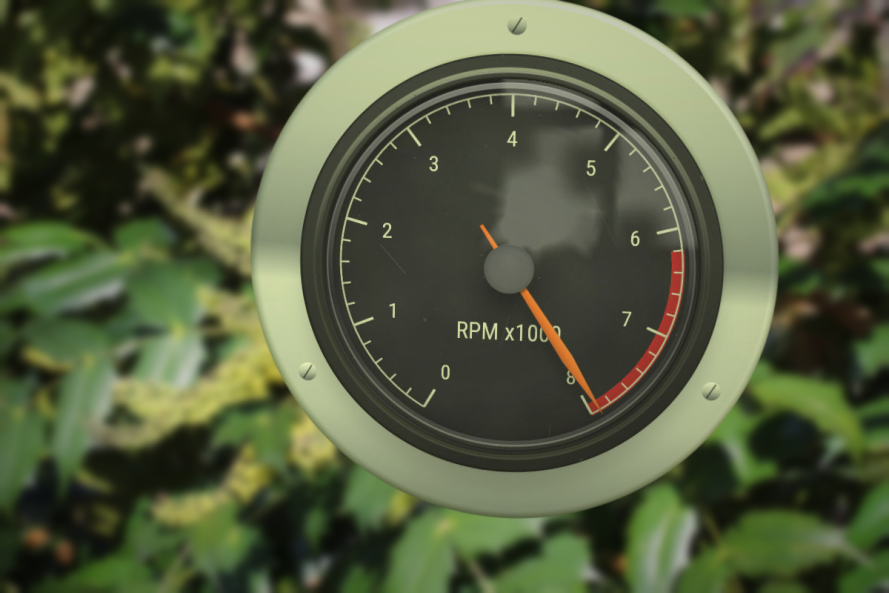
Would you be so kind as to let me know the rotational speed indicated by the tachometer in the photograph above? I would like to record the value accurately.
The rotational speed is 7900 rpm
